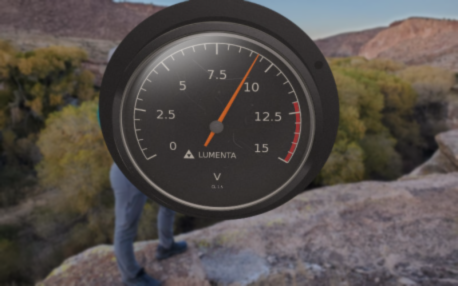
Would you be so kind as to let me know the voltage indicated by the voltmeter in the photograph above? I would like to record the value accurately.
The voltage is 9.25 V
